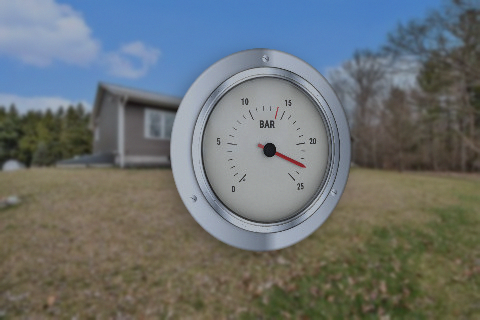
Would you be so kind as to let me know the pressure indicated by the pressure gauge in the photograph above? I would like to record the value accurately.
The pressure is 23 bar
